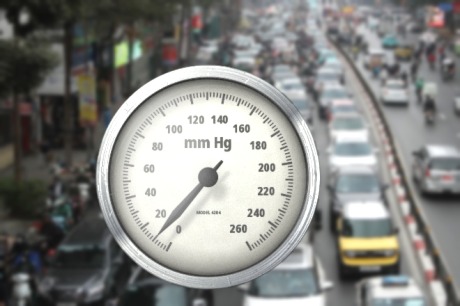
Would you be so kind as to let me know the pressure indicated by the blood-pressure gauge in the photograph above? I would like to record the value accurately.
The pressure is 10 mmHg
